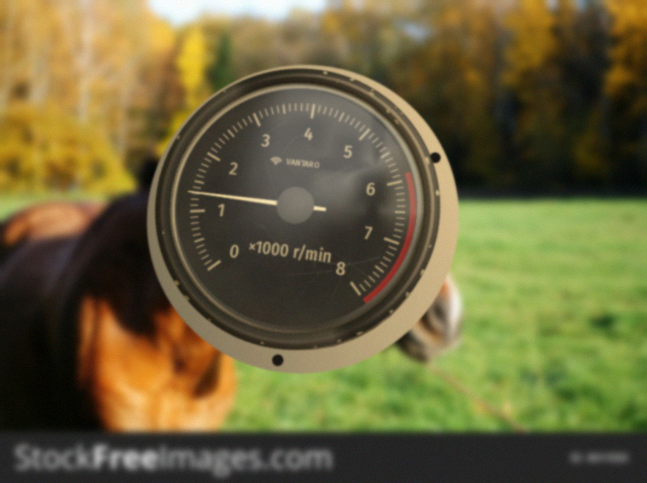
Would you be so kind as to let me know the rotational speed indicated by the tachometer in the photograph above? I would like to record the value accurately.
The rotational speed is 1300 rpm
